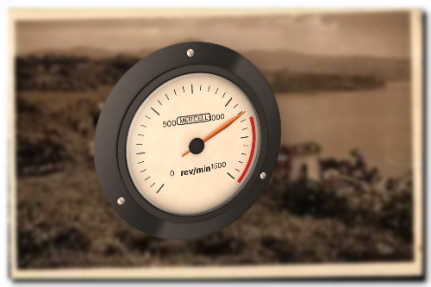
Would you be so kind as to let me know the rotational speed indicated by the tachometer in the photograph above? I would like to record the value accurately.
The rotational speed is 1100 rpm
